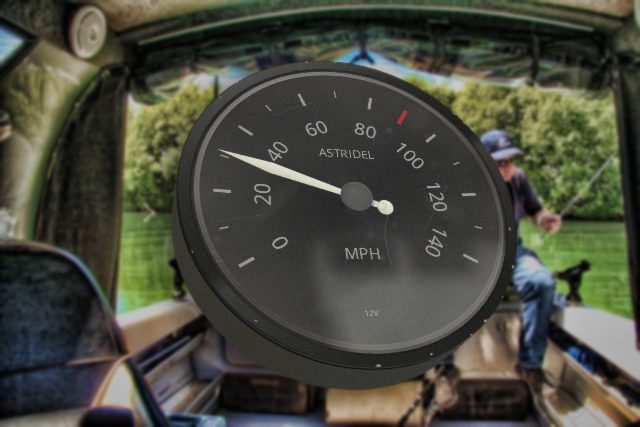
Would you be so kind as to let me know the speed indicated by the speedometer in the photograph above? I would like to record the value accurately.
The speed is 30 mph
